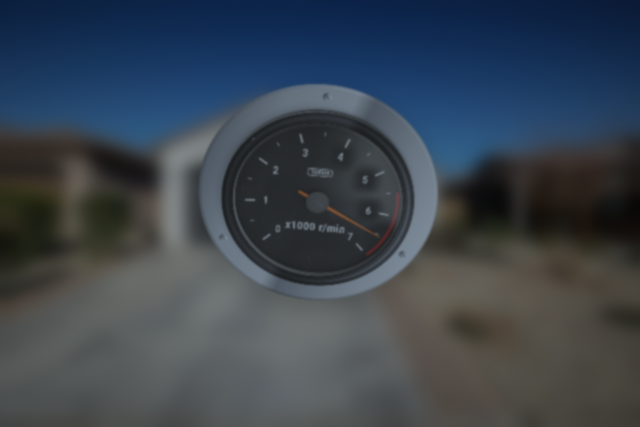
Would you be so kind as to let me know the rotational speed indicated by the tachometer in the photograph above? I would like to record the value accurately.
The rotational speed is 6500 rpm
